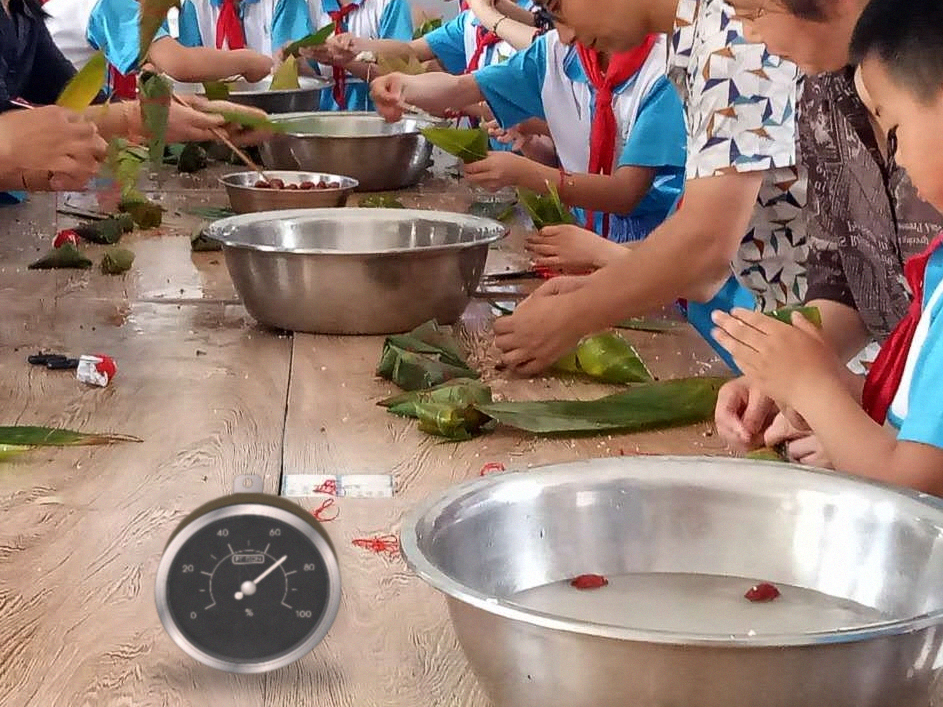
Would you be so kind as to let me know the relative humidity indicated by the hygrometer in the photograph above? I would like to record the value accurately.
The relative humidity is 70 %
